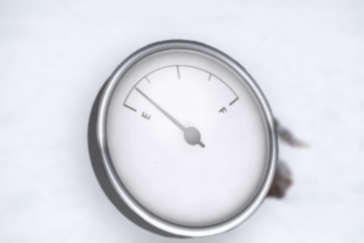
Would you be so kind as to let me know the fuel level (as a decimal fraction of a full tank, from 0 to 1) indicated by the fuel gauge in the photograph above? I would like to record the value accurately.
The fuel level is 0.125
